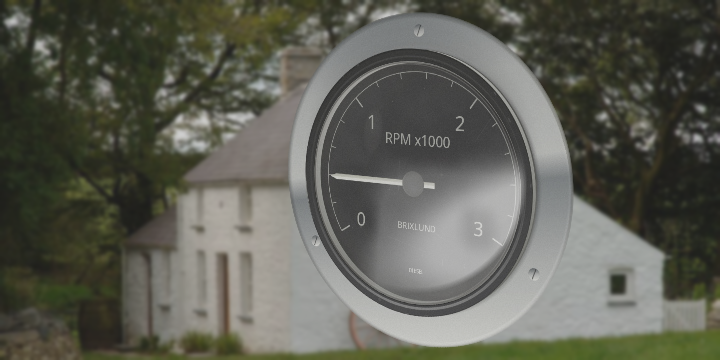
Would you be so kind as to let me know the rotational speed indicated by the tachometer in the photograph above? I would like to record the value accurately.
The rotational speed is 400 rpm
